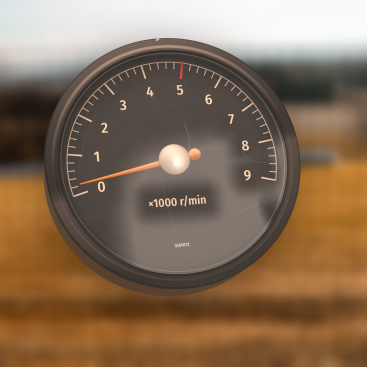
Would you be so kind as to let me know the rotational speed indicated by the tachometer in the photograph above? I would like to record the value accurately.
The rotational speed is 200 rpm
